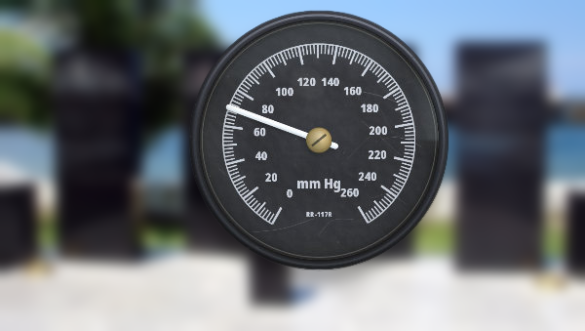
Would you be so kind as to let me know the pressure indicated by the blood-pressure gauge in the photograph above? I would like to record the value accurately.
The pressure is 70 mmHg
